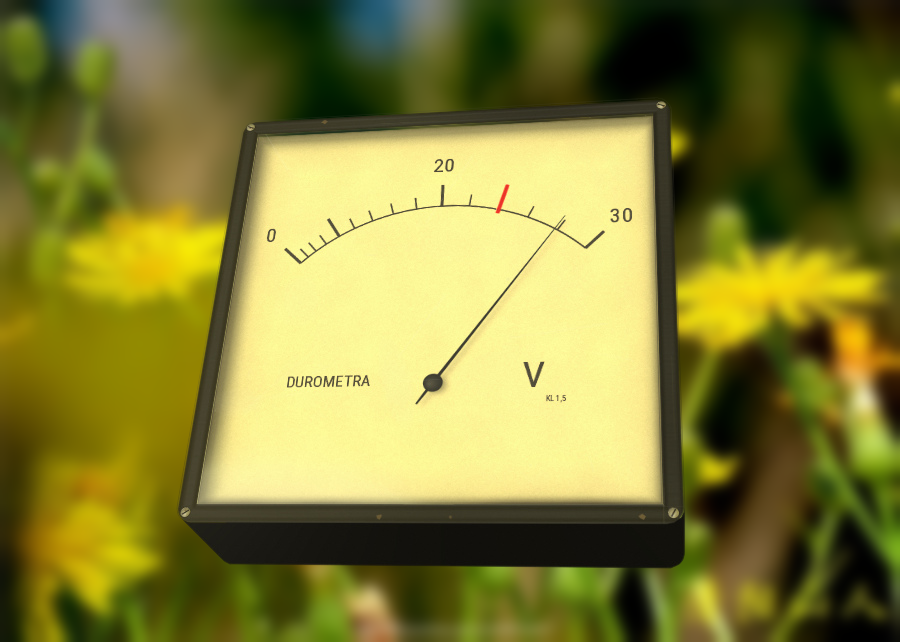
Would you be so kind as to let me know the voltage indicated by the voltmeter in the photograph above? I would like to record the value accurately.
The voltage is 28 V
